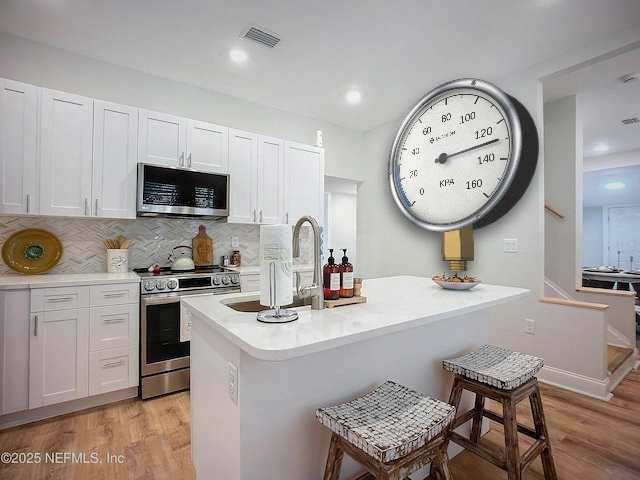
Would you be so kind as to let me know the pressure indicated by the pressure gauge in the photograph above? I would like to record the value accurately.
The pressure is 130 kPa
